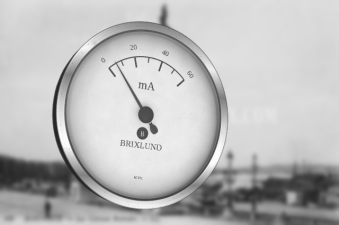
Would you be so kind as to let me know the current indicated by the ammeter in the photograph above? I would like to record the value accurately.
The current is 5 mA
